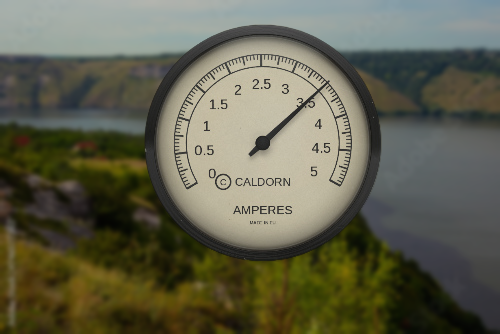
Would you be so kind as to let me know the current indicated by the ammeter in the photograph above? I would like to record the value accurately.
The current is 3.5 A
